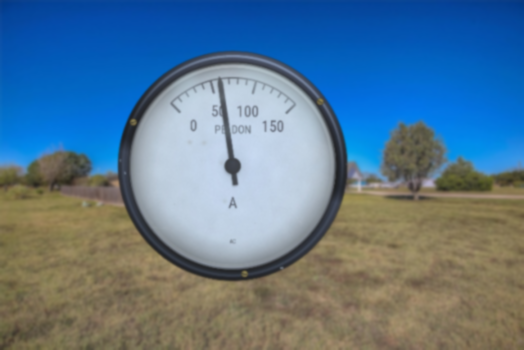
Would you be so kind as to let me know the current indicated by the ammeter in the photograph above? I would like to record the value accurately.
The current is 60 A
